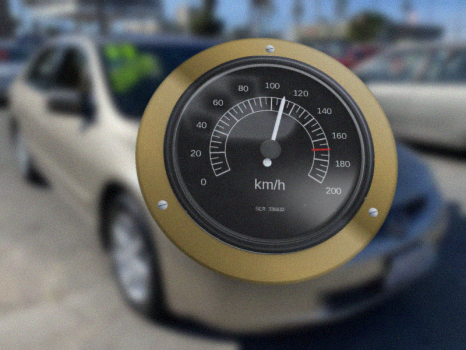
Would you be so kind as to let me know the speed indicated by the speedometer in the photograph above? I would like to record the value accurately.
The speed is 110 km/h
